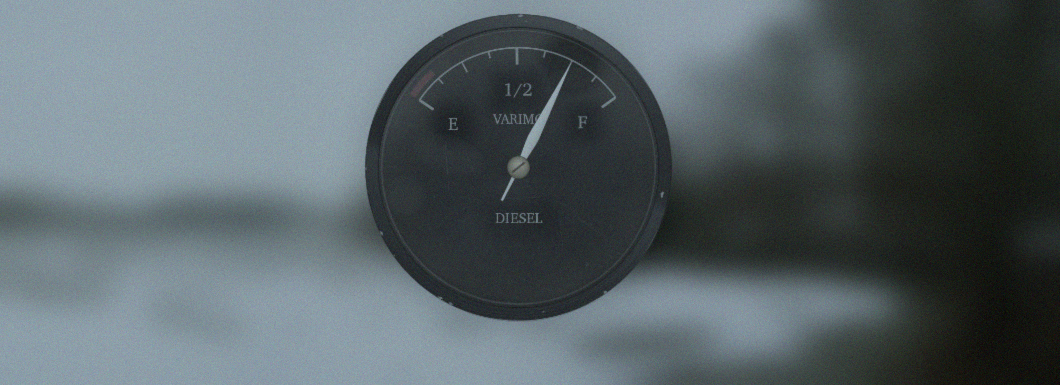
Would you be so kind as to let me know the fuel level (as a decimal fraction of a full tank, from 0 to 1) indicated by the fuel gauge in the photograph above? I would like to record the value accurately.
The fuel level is 0.75
